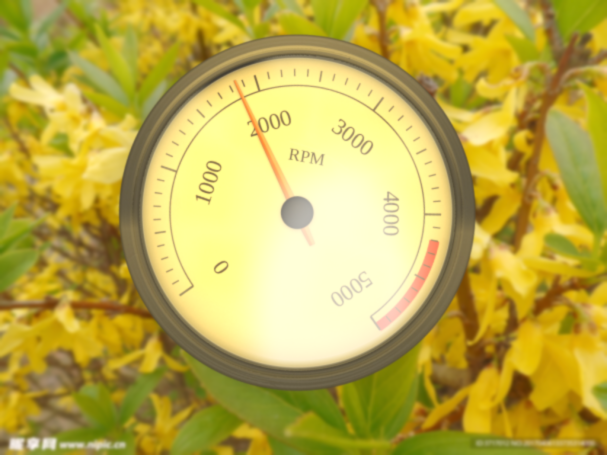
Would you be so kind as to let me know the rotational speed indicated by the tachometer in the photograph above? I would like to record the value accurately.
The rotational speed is 1850 rpm
